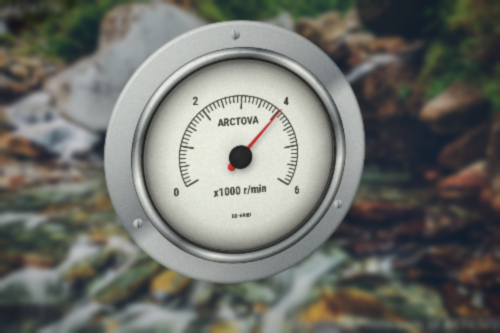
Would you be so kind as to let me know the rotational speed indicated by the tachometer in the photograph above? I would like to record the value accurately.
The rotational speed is 4000 rpm
